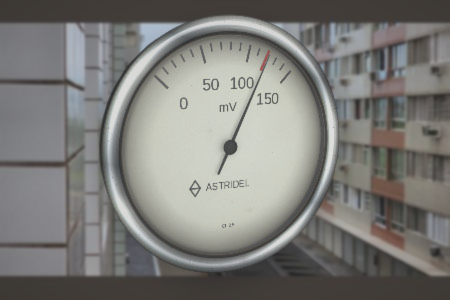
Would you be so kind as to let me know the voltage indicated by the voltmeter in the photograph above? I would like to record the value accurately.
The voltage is 120 mV
